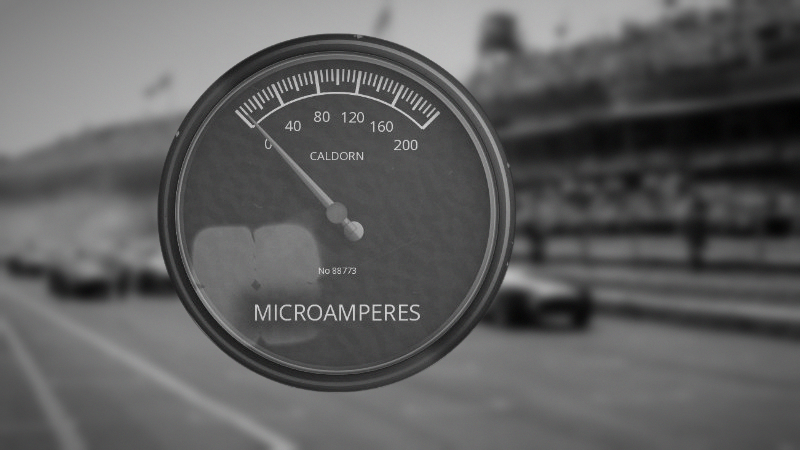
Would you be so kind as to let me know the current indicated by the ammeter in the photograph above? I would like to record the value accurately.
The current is 5 µA
